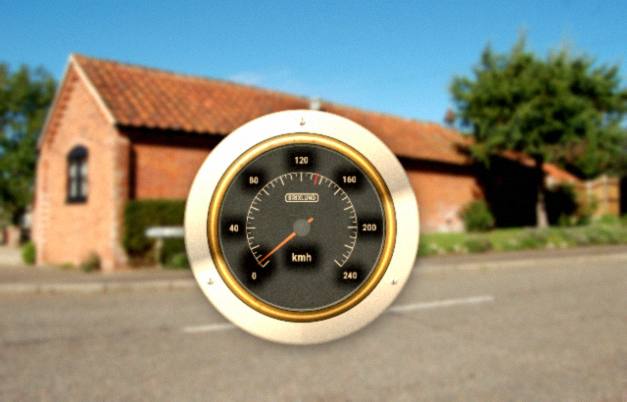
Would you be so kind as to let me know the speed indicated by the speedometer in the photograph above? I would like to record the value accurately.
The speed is 5 km/h
